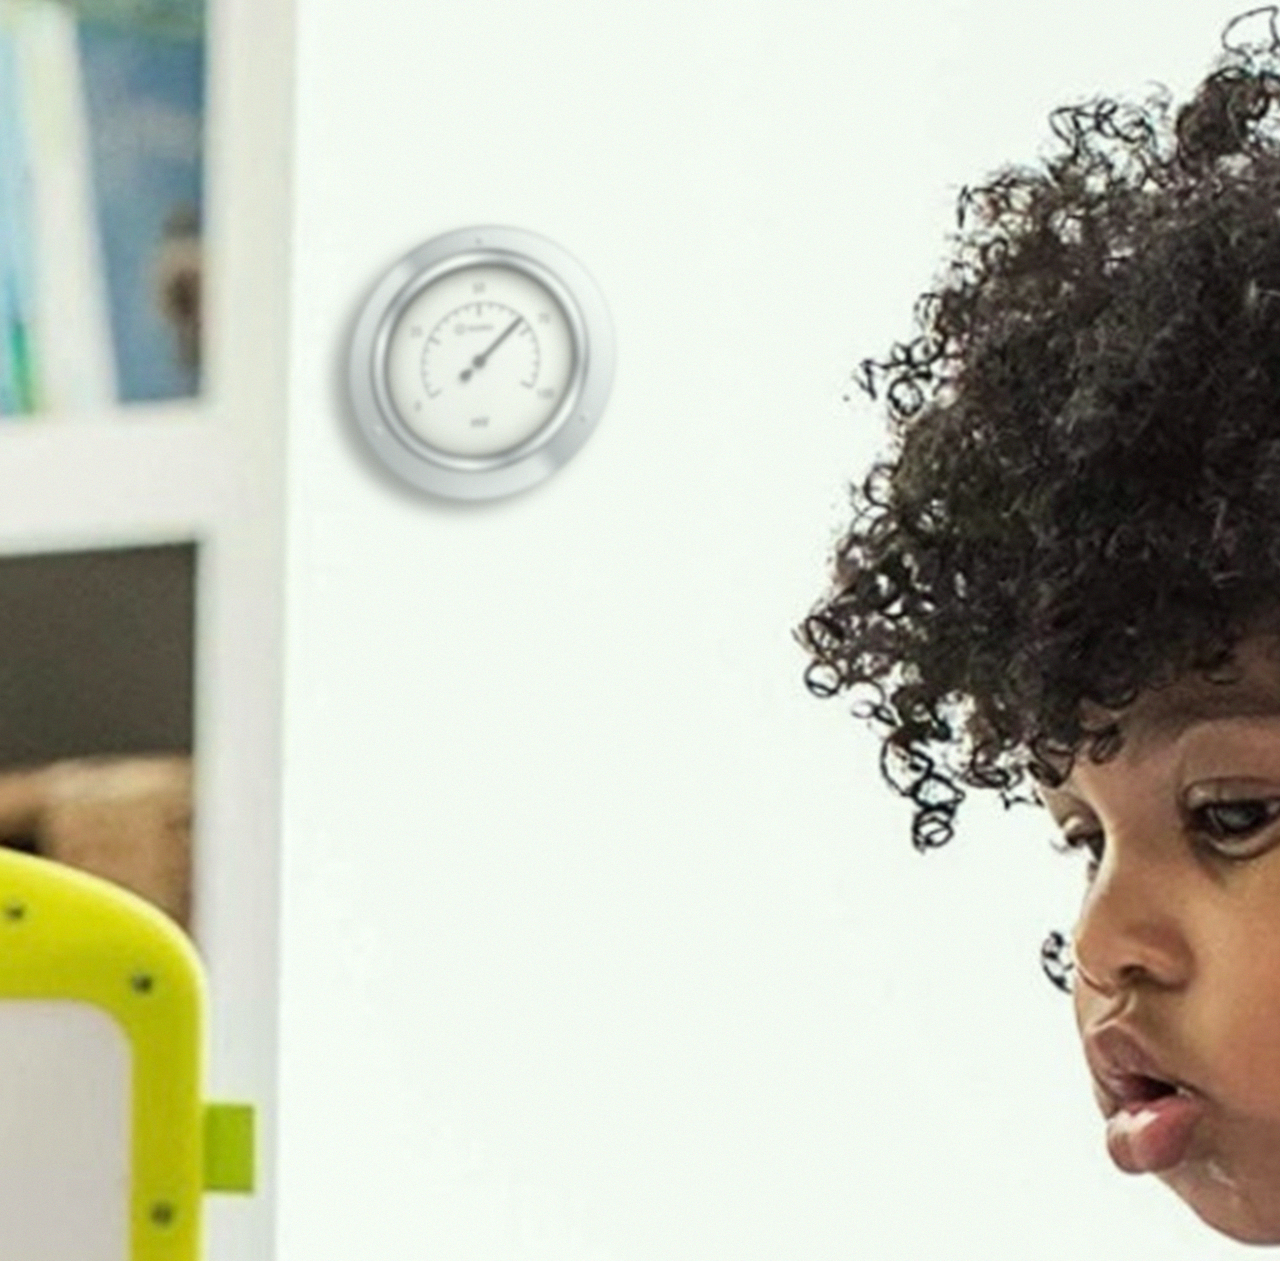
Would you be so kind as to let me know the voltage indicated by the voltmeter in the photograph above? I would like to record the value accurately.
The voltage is 70 mV
